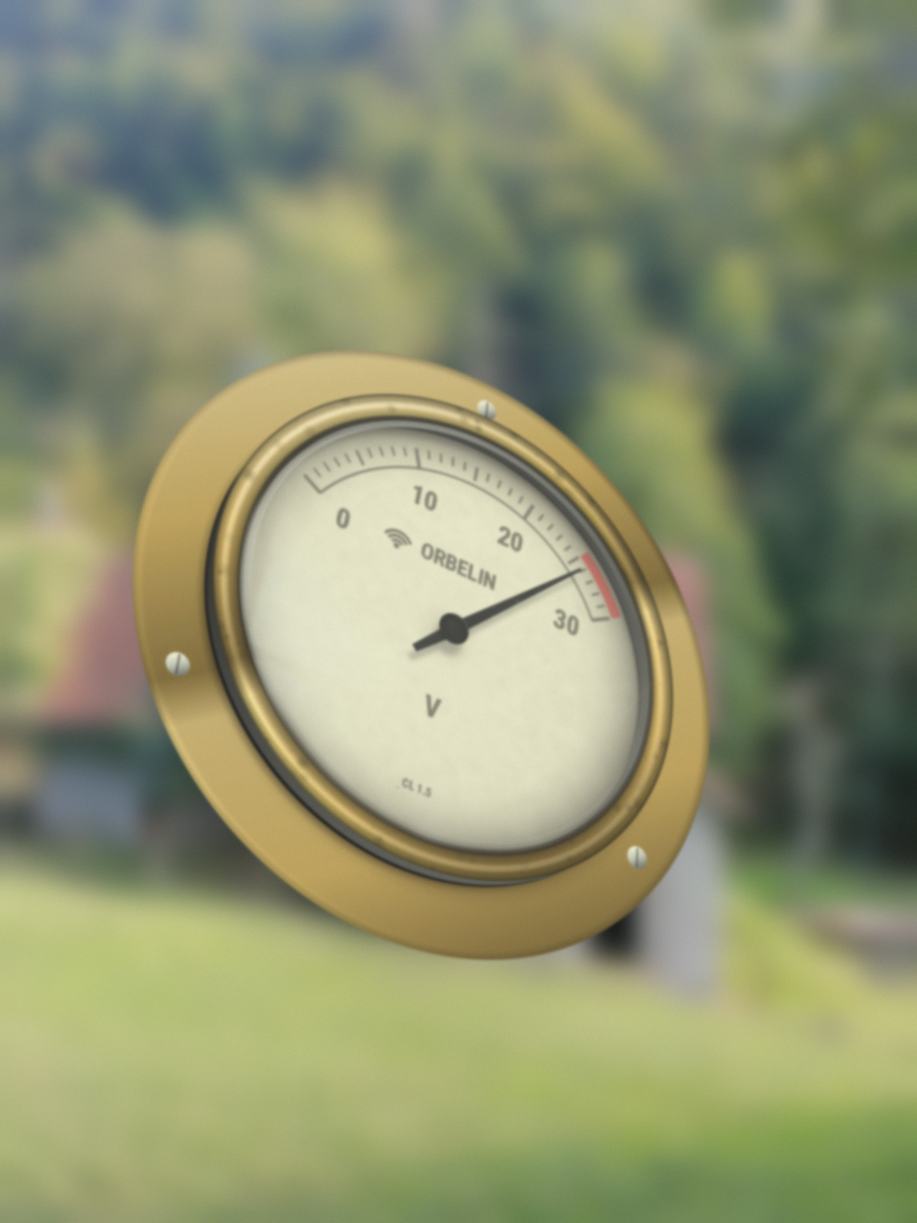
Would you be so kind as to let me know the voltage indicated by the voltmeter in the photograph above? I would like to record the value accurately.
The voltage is 26 V
